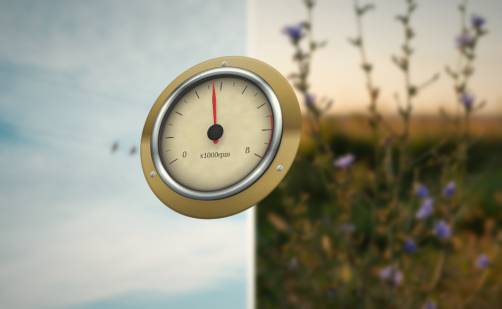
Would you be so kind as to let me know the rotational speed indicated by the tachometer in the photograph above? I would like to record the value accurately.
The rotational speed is 3750 rpm
